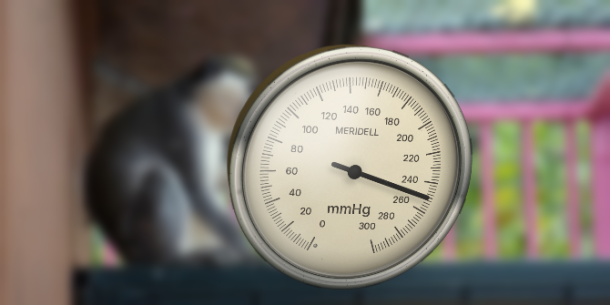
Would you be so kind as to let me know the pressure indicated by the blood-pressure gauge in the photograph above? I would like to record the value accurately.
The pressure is 250 mmHg
